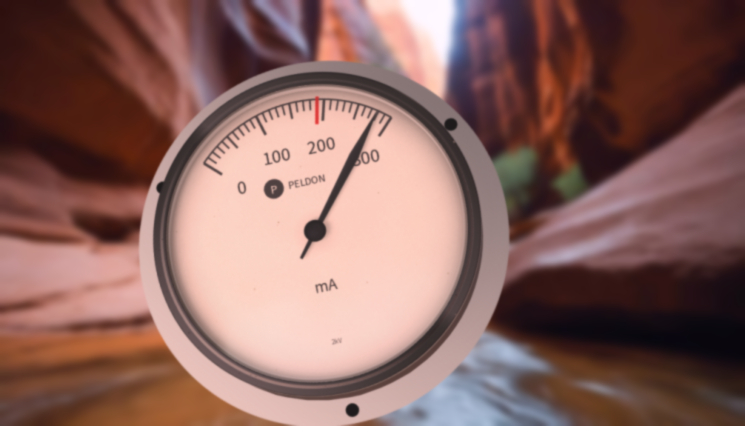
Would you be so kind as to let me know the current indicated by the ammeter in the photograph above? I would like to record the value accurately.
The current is 280 mA
